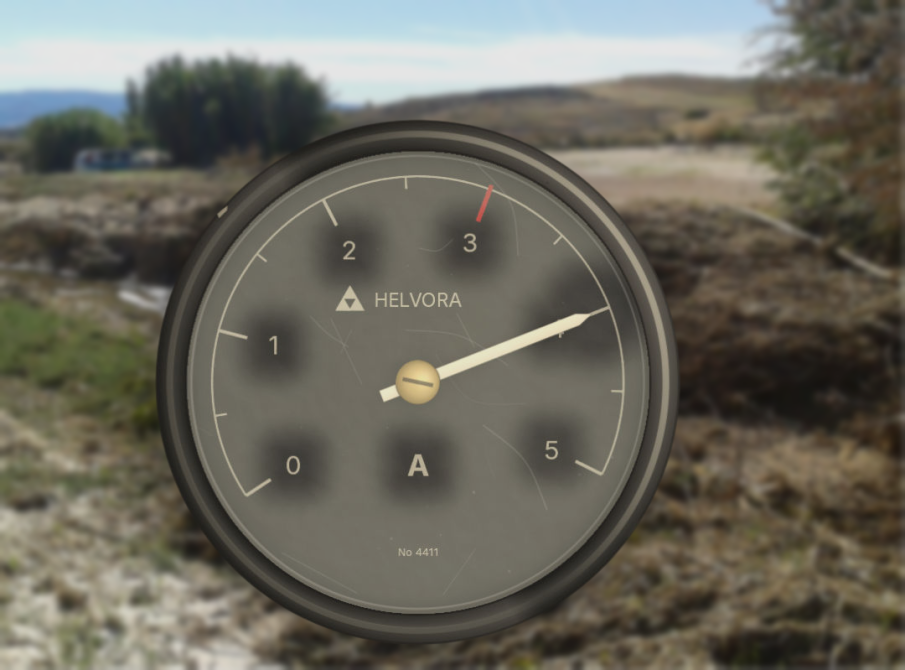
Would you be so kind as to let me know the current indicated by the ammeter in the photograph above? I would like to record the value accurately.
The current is 4 A
